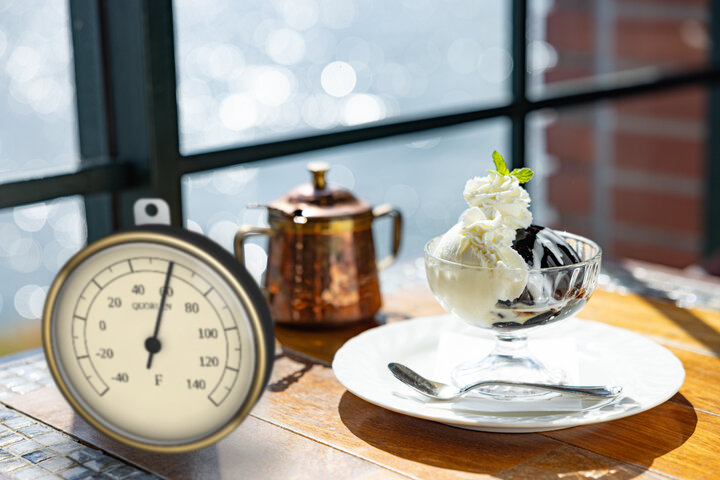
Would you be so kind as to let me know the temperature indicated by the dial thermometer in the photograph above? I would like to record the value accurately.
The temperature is 60 °F
